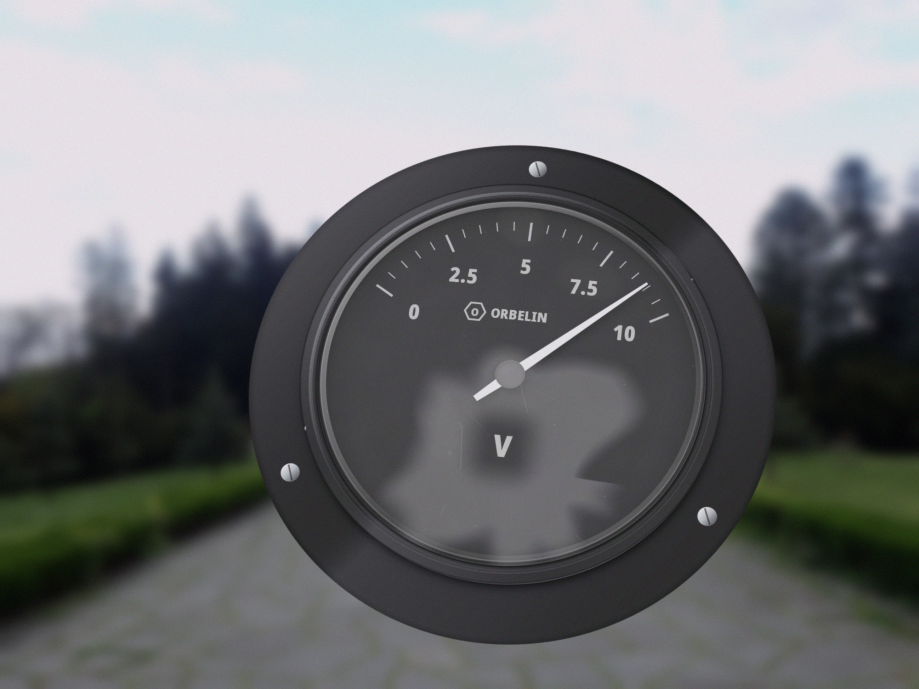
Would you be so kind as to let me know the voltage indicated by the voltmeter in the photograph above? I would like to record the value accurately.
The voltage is 9 V
